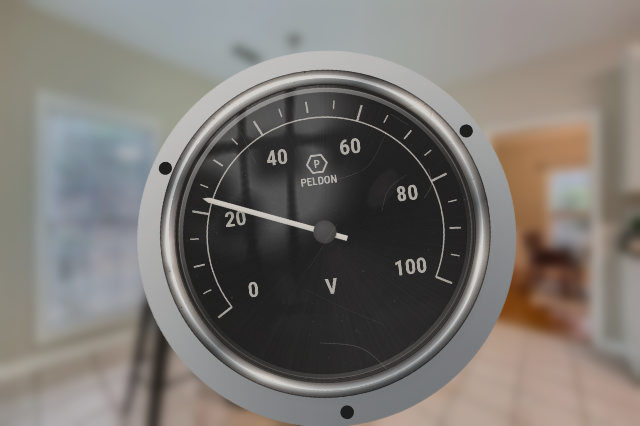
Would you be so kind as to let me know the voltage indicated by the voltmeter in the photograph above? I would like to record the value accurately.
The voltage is 22.5 V
